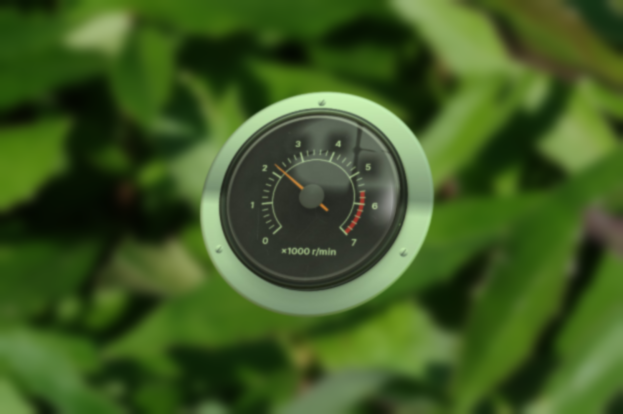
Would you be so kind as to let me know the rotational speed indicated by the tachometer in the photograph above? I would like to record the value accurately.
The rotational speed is 2200 rpm
